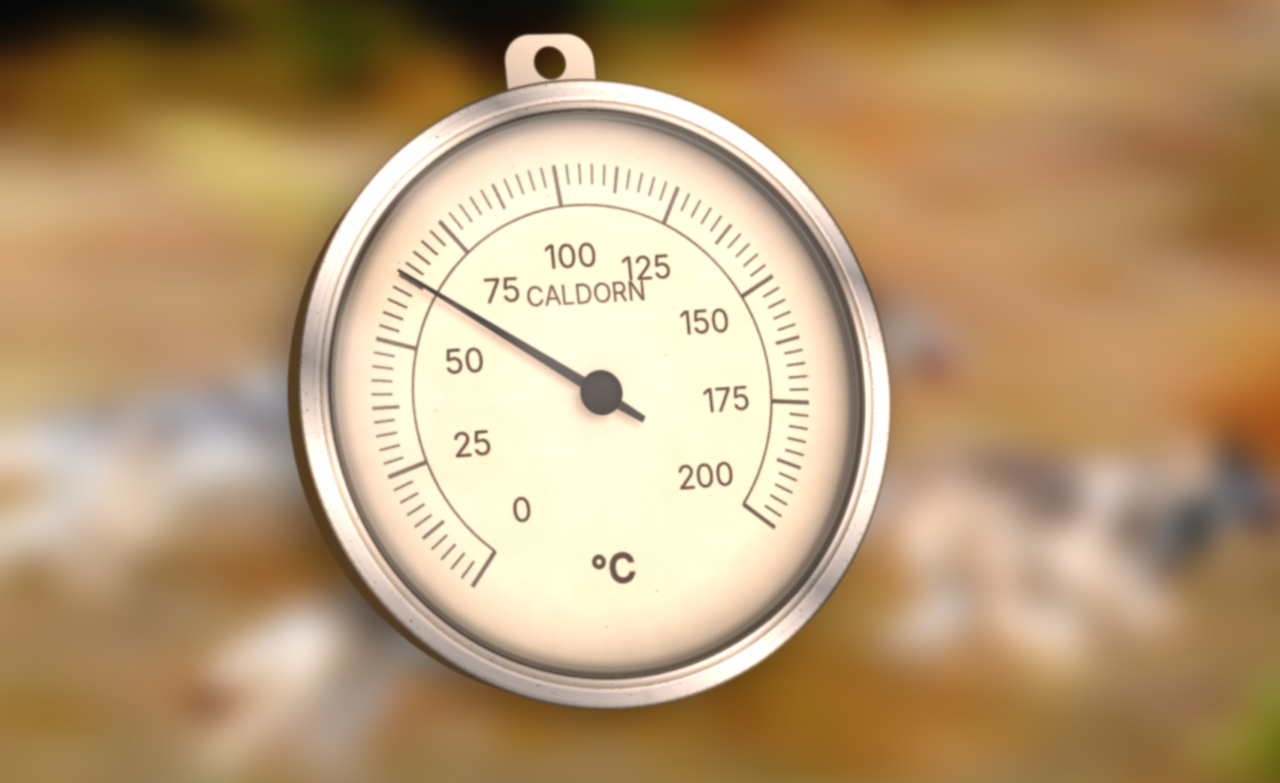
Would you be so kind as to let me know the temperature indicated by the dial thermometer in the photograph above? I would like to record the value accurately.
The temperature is 62.5 °C
